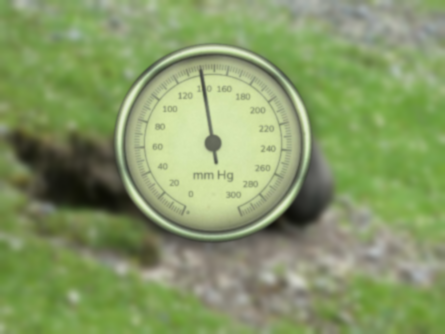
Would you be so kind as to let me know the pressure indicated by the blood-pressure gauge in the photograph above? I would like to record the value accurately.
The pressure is 140 mmHg
